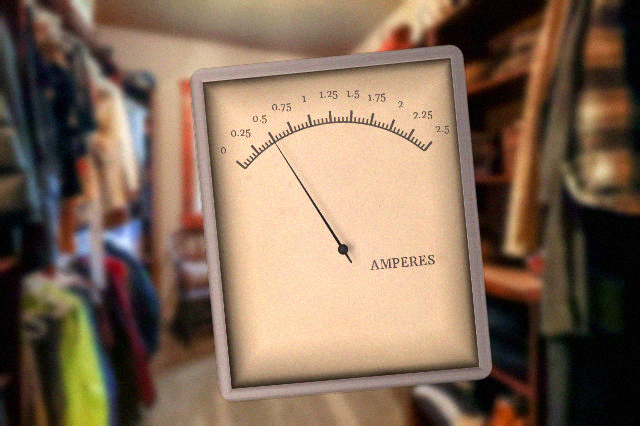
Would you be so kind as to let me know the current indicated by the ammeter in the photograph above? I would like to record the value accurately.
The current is 0.5 A
